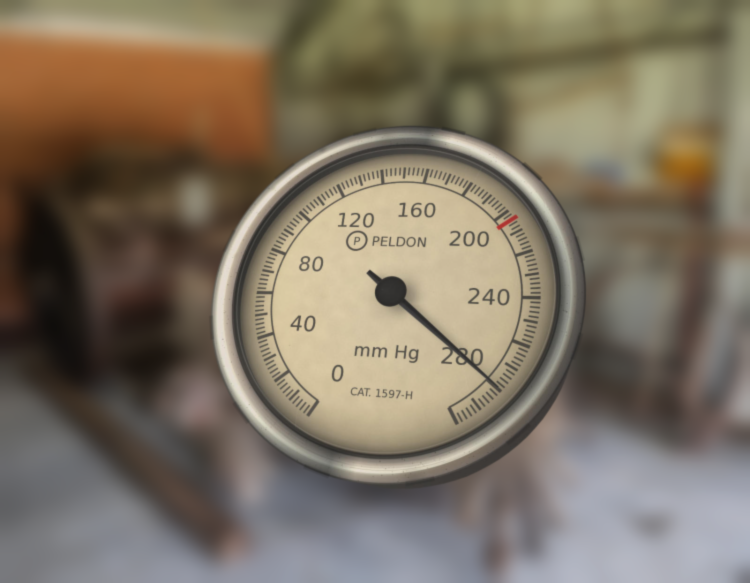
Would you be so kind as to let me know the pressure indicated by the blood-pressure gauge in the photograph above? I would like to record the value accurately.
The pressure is 280 mmHg
